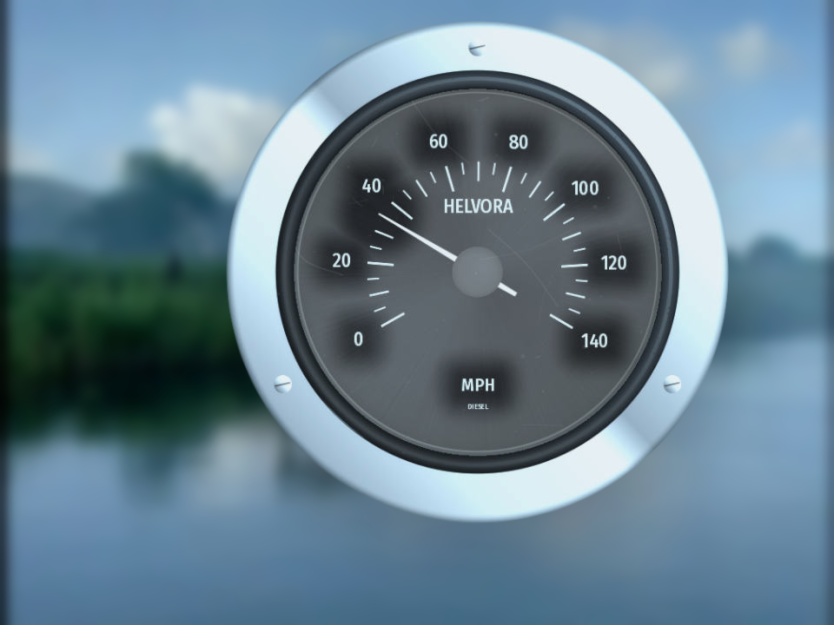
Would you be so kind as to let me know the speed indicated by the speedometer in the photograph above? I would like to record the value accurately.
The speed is 35 mph
